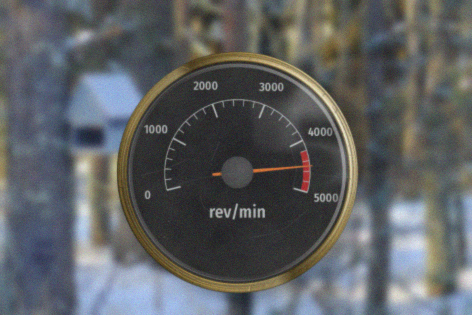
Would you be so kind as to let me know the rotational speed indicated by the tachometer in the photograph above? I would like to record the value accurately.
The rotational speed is 4500 rpm
